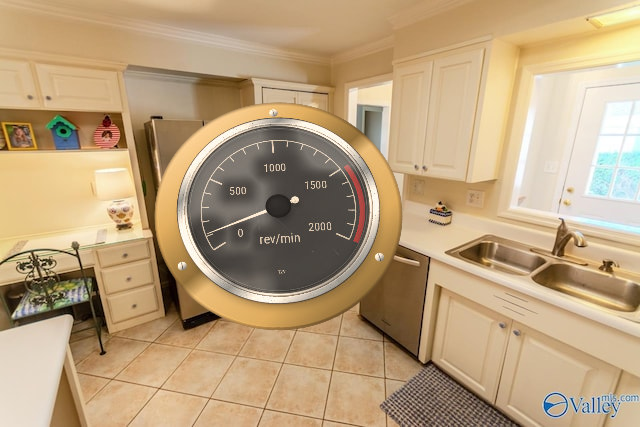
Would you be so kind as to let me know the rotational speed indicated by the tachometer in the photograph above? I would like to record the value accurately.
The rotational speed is 100 rpm
